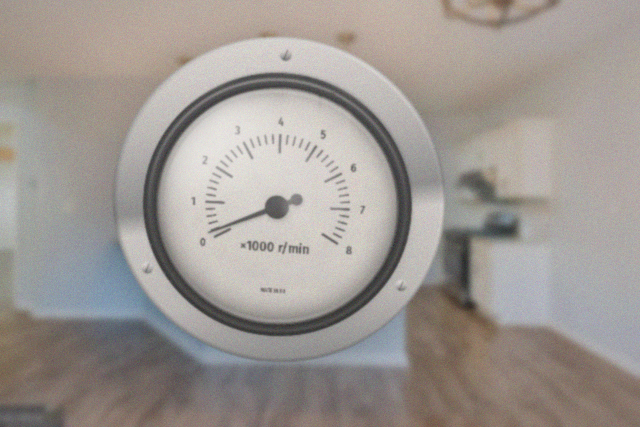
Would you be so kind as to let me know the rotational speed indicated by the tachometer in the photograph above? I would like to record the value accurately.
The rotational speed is 200 rpm
